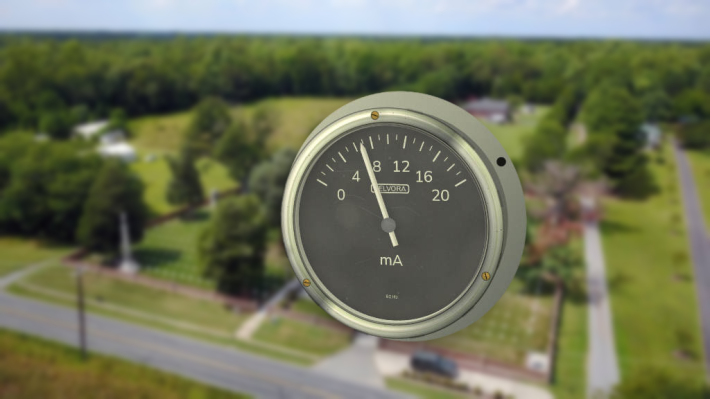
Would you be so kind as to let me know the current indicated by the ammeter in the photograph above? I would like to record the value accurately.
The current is 7 mA
